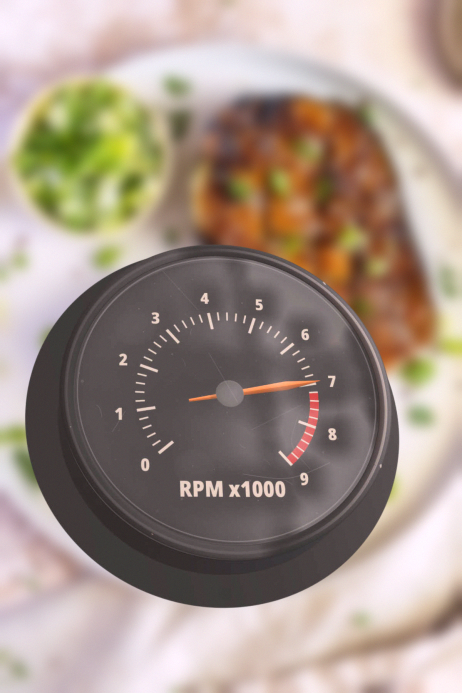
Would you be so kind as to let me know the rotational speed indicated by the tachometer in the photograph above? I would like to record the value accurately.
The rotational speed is 7000 rpm
